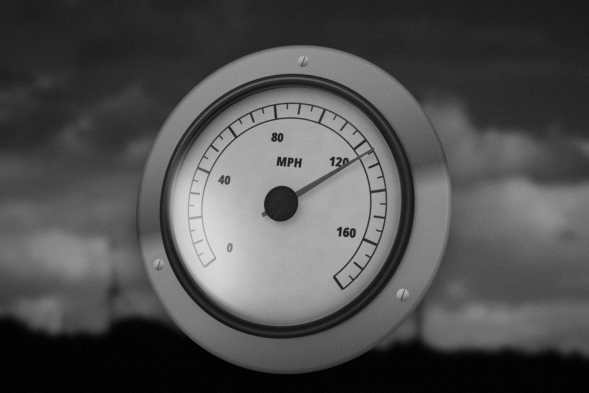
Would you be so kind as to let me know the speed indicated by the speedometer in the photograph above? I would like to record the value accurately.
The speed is 125 mph
